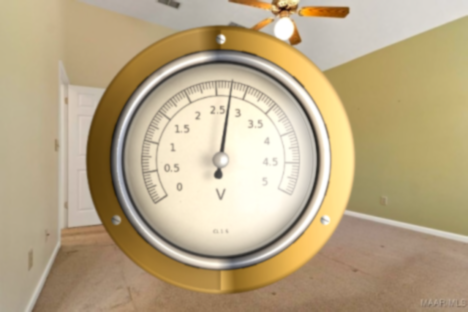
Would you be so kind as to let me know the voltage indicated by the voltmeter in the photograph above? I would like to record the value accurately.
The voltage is 2.75 V
